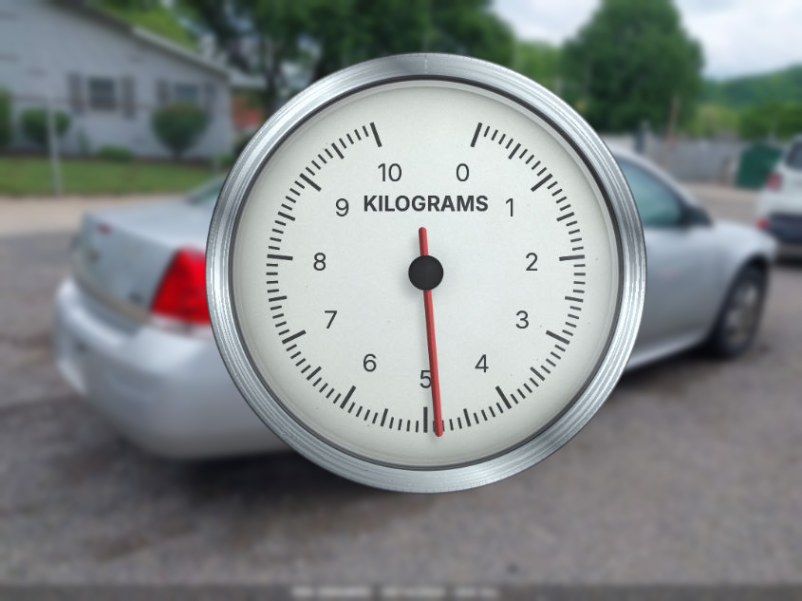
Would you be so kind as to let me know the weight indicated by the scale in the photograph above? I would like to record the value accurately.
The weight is 4.85 kg
